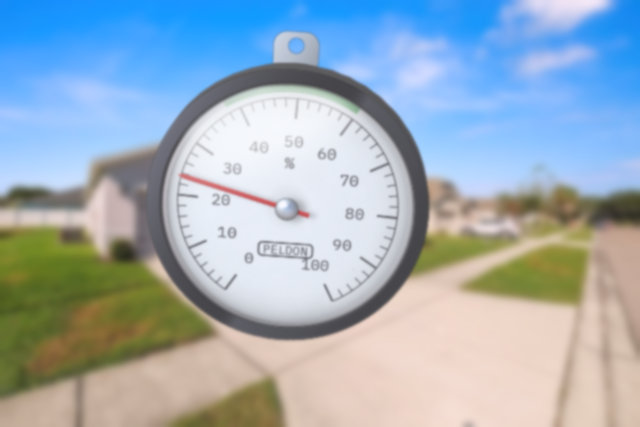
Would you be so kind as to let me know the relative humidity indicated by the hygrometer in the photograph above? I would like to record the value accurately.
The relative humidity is 24 %
